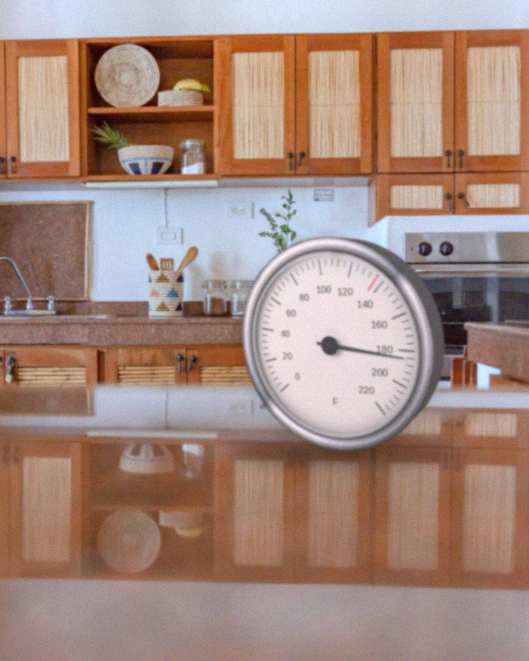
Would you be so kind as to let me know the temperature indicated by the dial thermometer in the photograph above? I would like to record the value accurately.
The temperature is 184 °F
